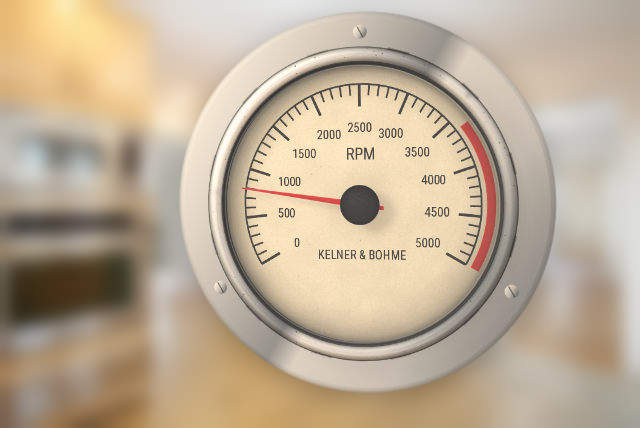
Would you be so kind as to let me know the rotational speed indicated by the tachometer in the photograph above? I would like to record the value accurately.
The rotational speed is 800 rpm
